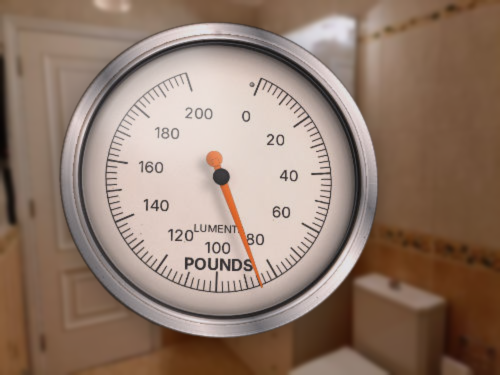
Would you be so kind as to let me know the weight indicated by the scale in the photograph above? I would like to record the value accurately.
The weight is 86 lb
